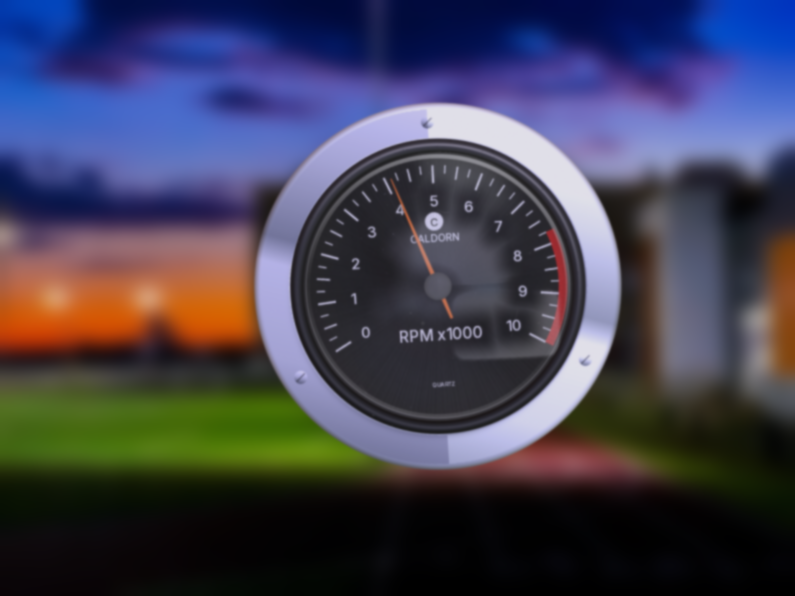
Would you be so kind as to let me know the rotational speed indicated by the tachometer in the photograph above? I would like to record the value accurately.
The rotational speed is 4125 rpm
